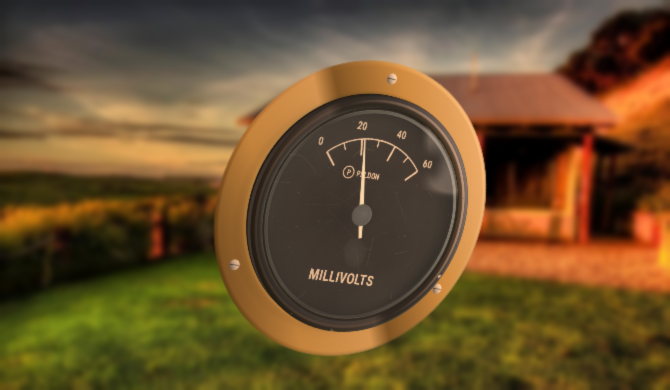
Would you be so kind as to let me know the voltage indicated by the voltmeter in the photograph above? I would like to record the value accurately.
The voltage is 20 mV
